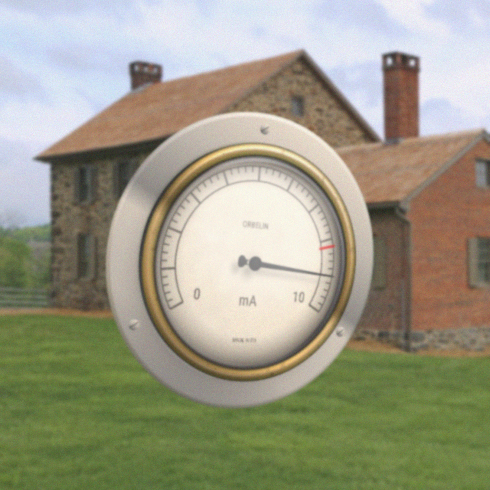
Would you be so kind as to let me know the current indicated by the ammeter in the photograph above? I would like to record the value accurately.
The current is 9 mA
